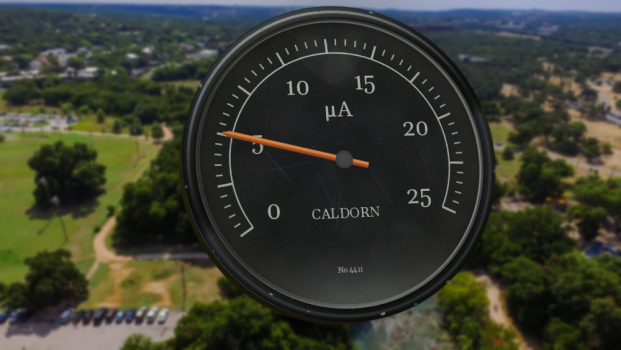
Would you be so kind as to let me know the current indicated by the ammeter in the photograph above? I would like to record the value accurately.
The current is 5 µA
